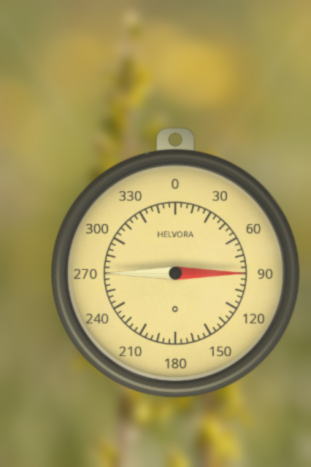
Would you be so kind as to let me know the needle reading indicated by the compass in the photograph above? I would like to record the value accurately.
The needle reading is 90 °
